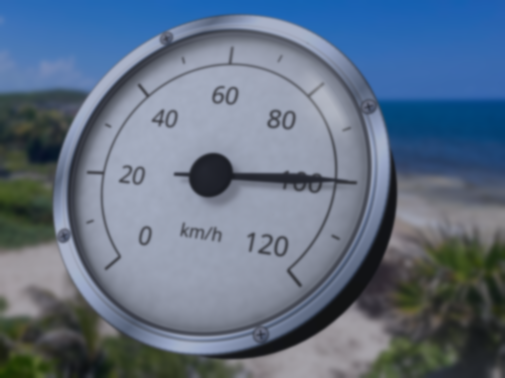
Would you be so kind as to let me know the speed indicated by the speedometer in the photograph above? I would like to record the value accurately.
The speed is 100 km/h
